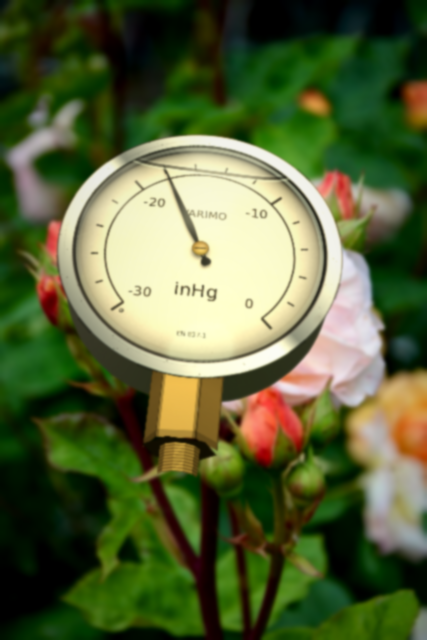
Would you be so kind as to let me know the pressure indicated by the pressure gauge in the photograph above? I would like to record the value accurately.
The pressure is -18 inHg
